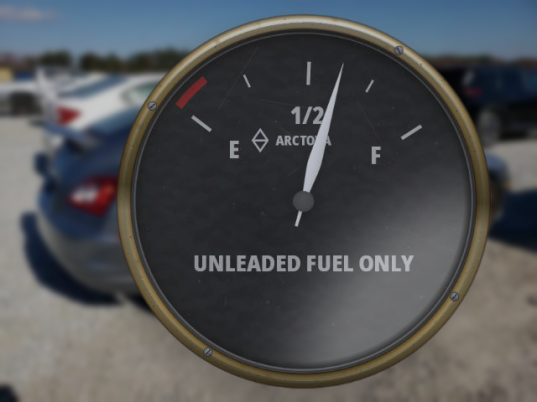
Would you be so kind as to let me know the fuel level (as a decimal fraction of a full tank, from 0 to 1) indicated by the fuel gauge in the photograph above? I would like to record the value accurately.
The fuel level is 0.625
